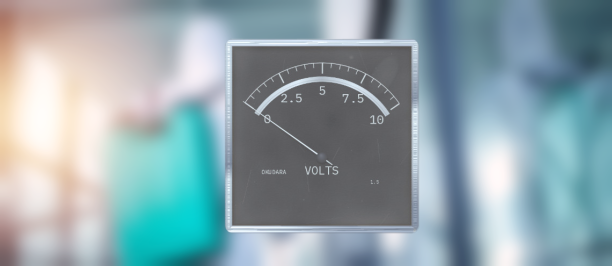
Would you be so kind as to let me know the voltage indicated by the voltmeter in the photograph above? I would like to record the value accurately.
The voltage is 0 V
